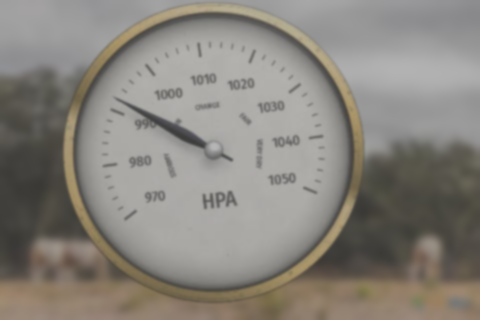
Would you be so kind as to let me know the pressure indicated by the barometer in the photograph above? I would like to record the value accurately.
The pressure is 992 hPa
